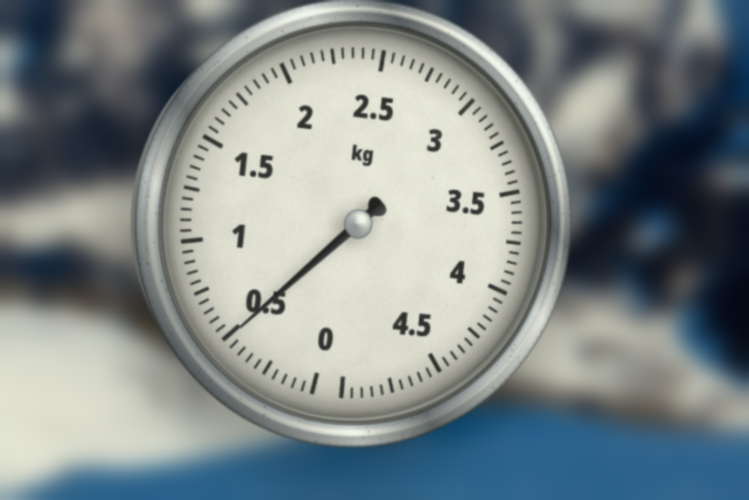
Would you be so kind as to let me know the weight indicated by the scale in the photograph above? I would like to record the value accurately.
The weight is 0.5 kg
